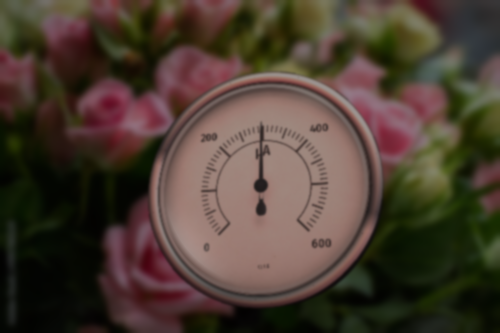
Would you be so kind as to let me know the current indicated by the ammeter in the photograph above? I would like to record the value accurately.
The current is 300 µA
